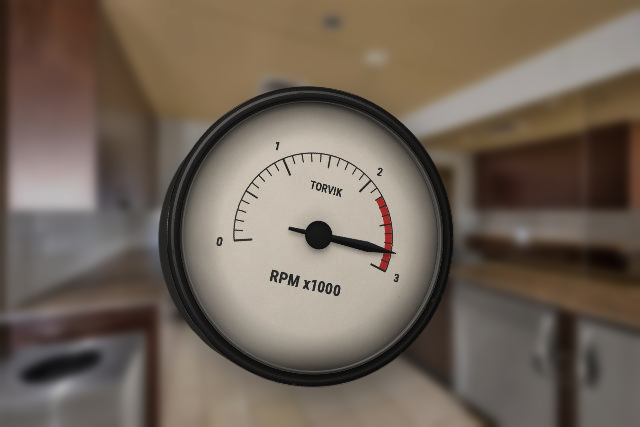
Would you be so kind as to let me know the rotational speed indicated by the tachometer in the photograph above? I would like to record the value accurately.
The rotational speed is 2800 rpm
